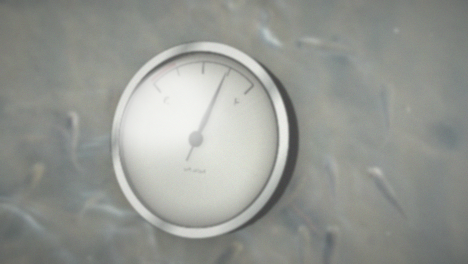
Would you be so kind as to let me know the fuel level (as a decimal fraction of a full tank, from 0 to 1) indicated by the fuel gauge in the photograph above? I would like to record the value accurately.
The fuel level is 0.75
